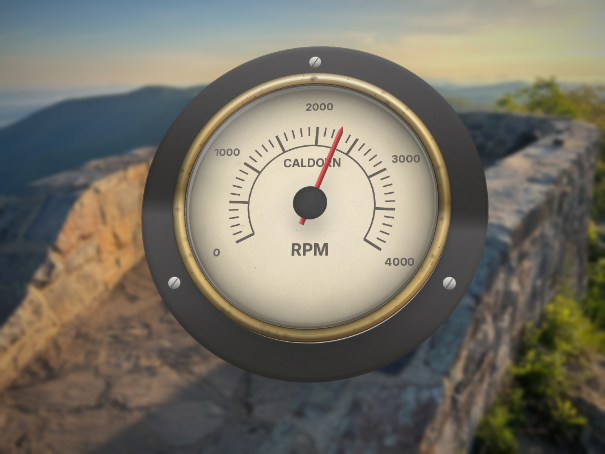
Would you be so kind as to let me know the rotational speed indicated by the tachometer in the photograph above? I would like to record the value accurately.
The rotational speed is 2300 rpm
